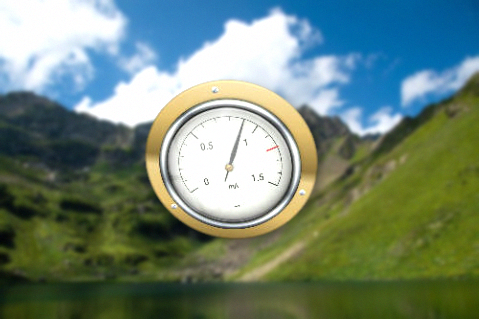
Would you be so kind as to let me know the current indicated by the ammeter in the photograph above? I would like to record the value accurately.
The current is 0.9 mA
